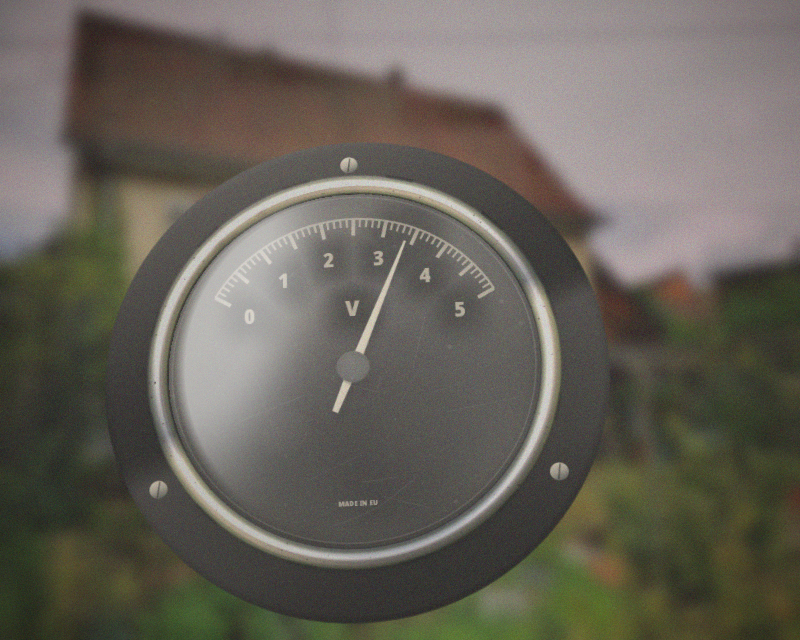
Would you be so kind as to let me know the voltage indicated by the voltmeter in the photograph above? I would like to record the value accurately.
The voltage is 3.4 V
